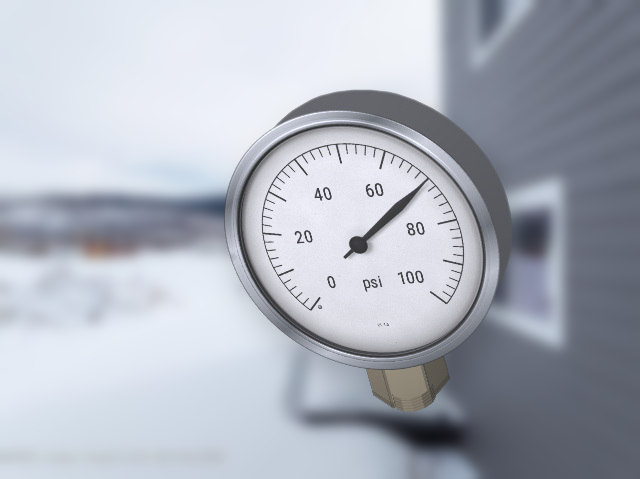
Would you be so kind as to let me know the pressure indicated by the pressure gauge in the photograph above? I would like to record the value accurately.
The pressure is 70 psi
